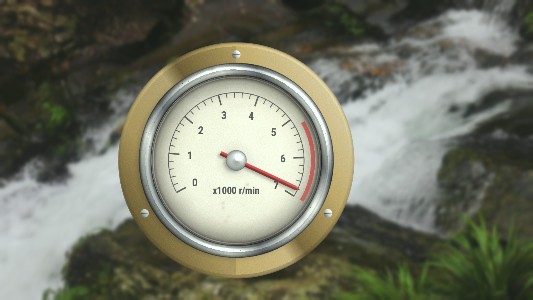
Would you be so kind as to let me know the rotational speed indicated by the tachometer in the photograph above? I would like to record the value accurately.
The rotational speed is 6800 rpm
